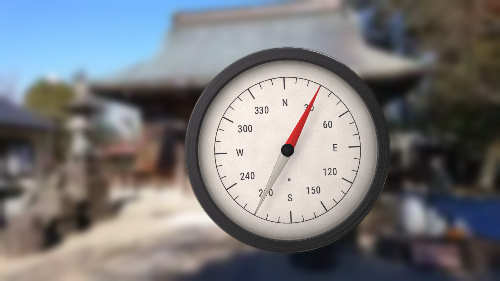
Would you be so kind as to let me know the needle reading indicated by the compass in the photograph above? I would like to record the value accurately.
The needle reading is 30 °
